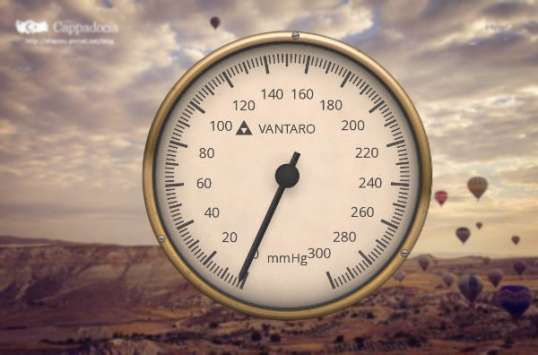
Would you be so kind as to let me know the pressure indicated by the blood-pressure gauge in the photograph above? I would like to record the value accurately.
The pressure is 2 mmHg
